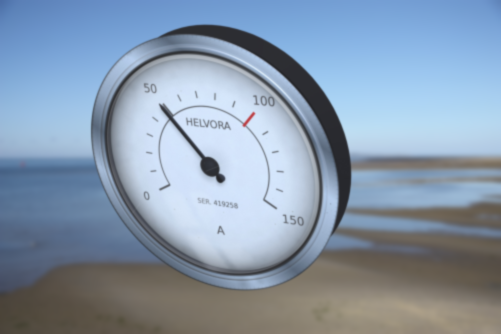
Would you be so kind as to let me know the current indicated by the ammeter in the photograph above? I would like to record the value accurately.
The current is 50 A
